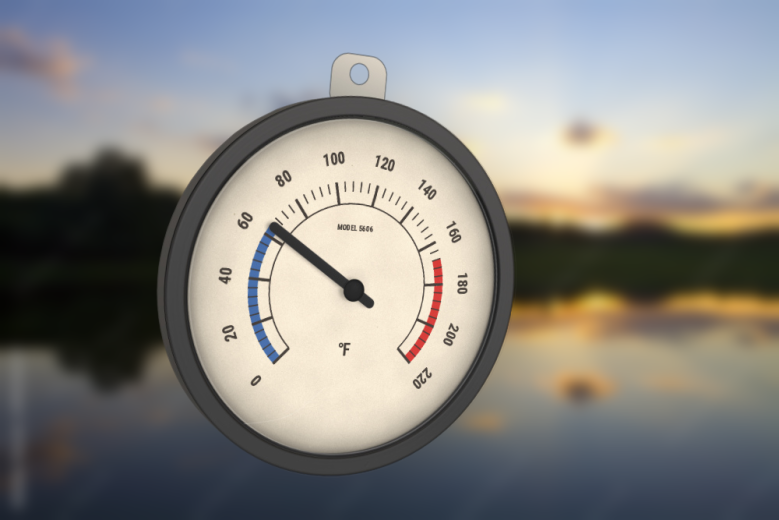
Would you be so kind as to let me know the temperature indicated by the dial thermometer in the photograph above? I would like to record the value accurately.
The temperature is 64 °F
